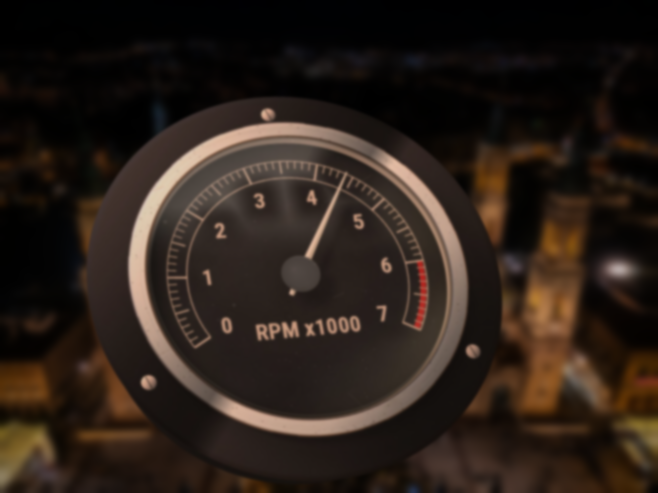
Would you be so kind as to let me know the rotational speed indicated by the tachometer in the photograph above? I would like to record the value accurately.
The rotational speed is 4400 rpm
